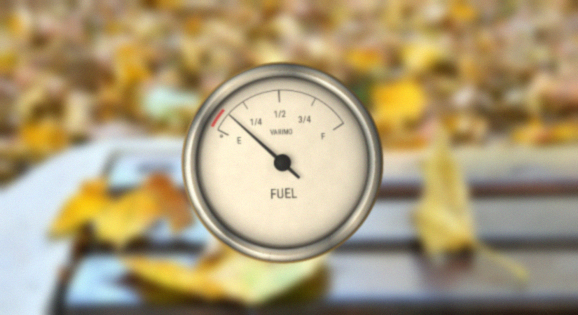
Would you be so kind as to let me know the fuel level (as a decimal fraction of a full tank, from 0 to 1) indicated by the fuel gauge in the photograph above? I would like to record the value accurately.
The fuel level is 0.125
